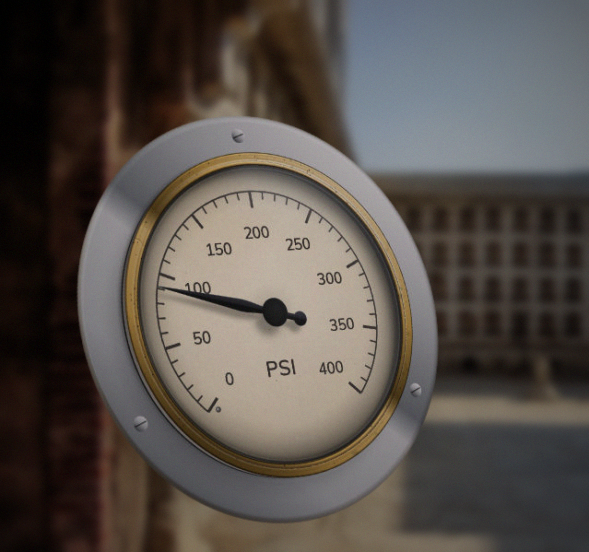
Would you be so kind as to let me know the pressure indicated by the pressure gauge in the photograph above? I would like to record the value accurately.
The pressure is 90 psi
